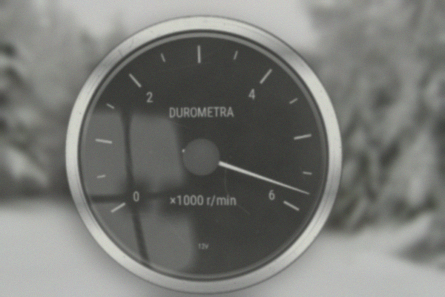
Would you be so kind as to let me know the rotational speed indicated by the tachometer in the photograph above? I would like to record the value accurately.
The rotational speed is 5750 rpm
